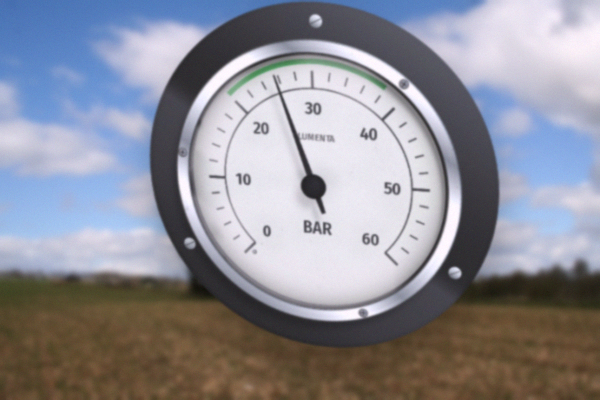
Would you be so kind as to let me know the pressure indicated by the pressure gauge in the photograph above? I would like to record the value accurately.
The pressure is 26 bar
